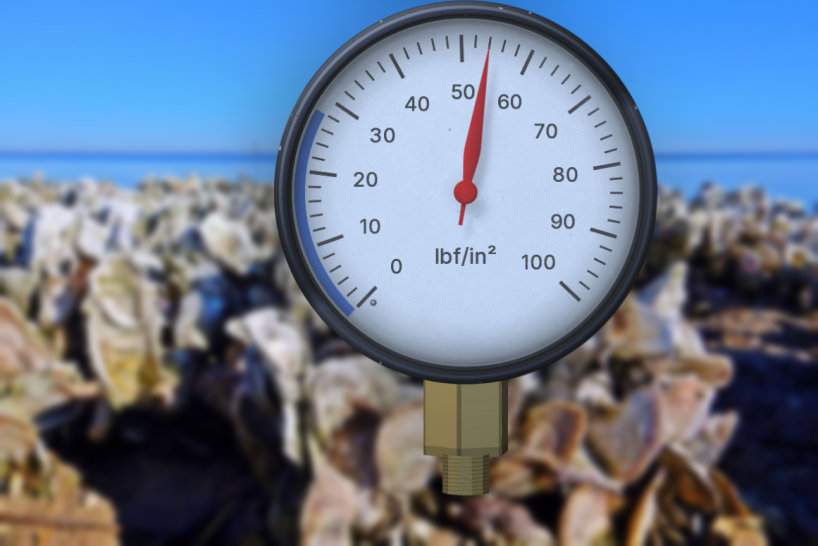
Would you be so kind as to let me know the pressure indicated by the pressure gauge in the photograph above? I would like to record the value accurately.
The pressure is 54 psi
